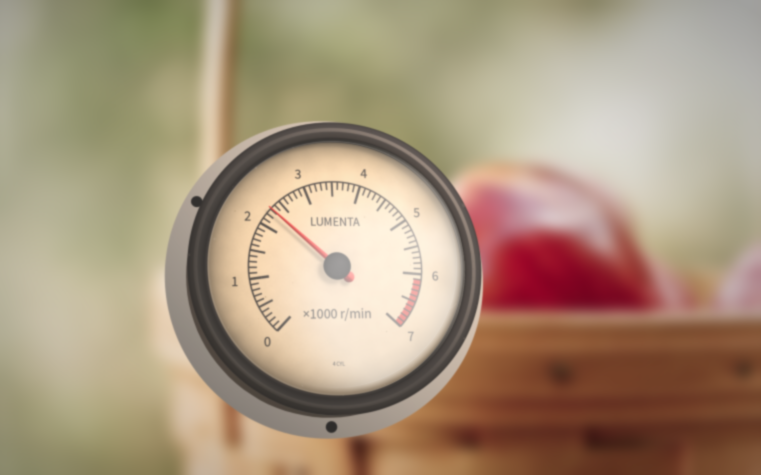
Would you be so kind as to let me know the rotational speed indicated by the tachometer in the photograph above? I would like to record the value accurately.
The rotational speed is 2300 rpm
